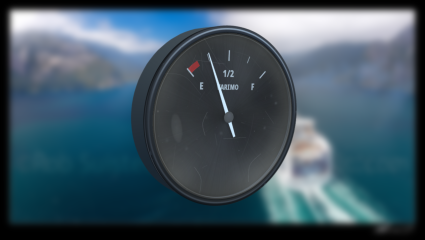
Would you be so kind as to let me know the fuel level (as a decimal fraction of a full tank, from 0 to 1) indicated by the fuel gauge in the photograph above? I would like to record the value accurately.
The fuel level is 0.25
